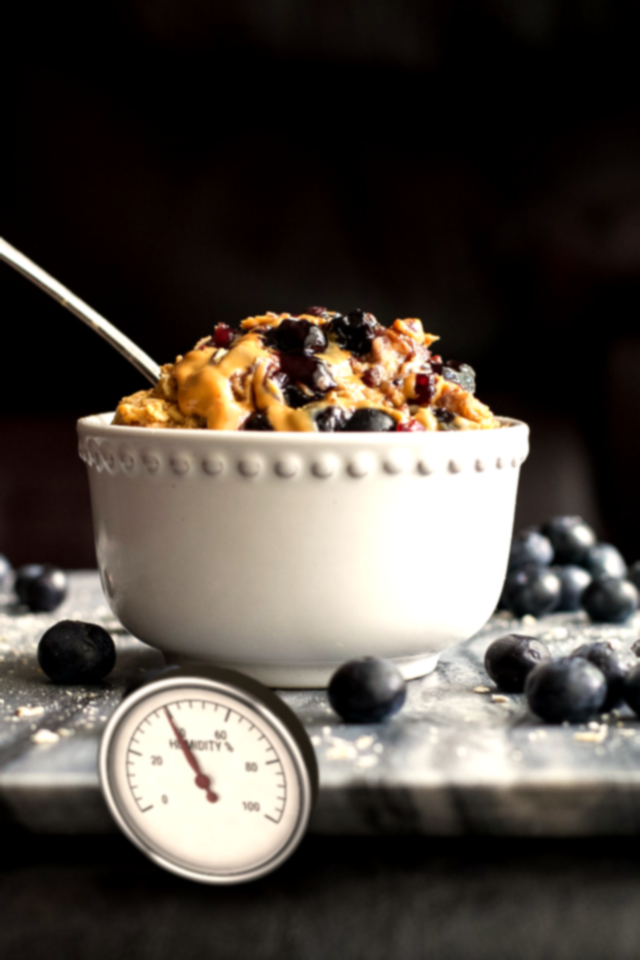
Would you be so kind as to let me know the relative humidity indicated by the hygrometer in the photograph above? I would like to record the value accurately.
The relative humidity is 40 %
